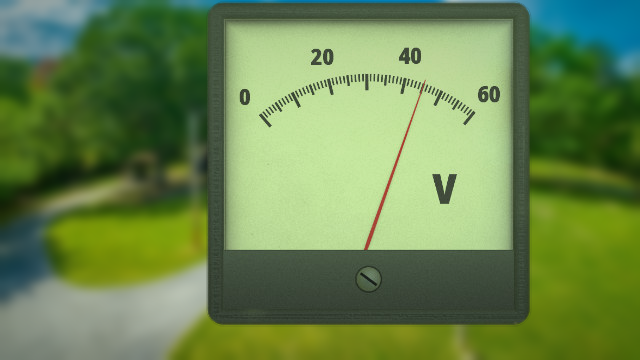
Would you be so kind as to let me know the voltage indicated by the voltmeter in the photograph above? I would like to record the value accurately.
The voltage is 45 V
